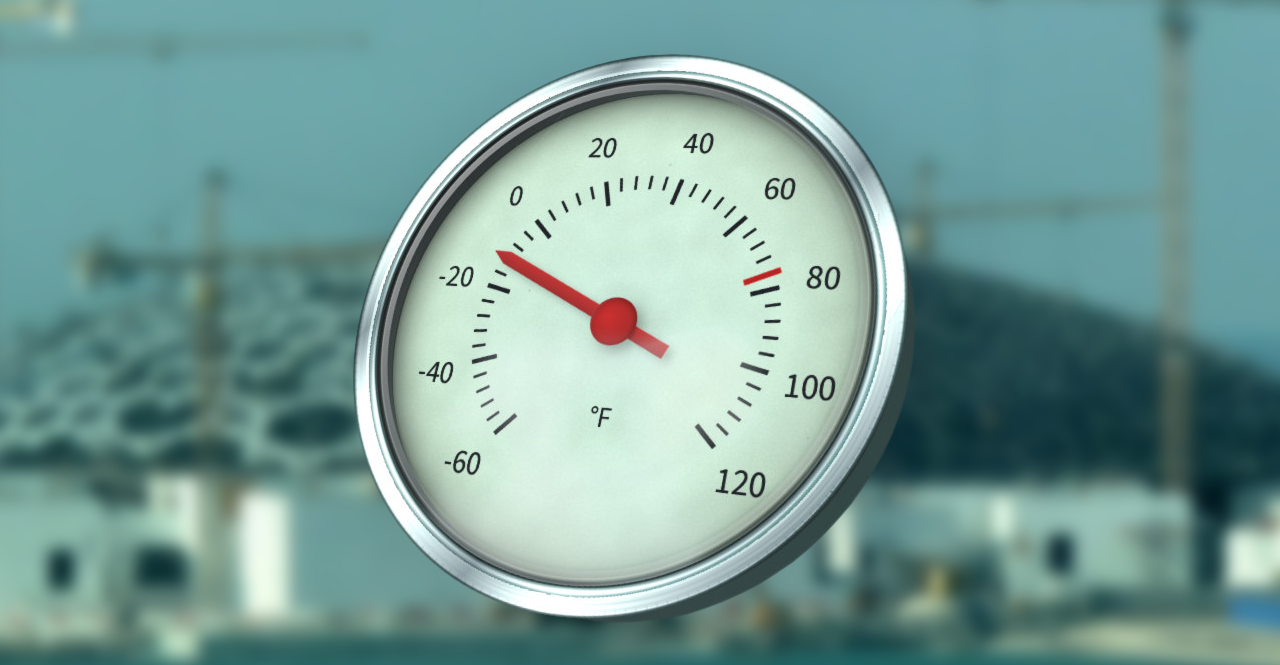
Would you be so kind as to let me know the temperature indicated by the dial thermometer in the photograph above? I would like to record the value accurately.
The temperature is -12 °F
